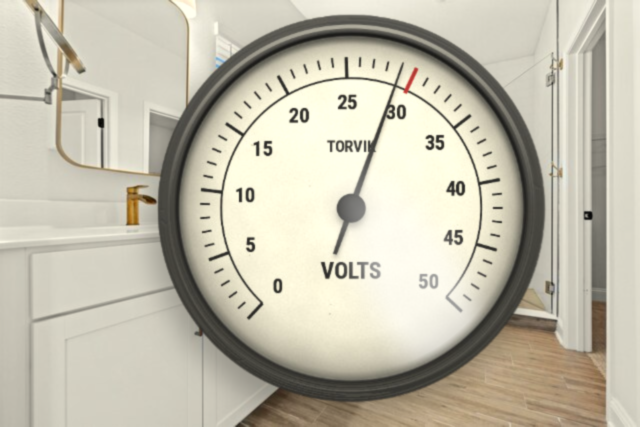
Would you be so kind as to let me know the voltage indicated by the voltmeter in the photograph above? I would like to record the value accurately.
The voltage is 29 V
